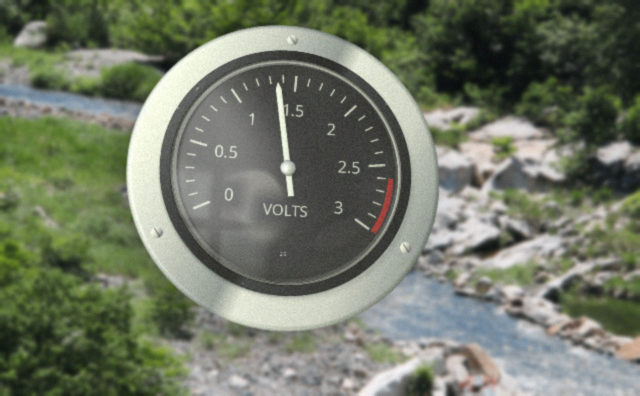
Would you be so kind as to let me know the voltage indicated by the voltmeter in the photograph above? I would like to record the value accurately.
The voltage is 1.35 V
